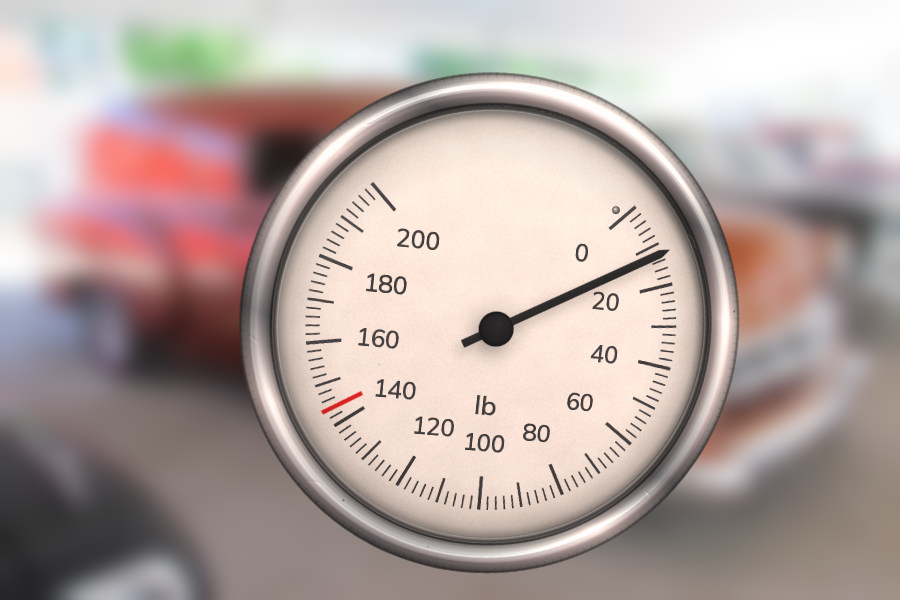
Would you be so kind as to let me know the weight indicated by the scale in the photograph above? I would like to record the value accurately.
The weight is 12 lb
